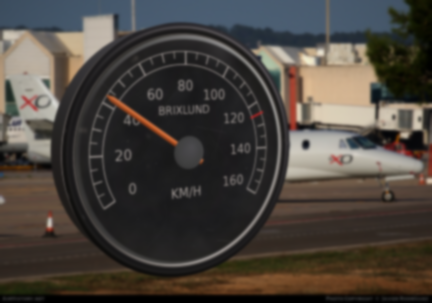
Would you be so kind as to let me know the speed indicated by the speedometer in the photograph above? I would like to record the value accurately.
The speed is 42.5 km/h
